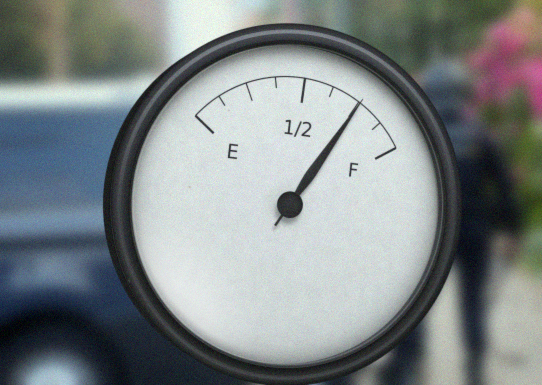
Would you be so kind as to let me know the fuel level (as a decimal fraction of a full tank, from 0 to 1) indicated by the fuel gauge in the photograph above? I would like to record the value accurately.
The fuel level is 0.75
